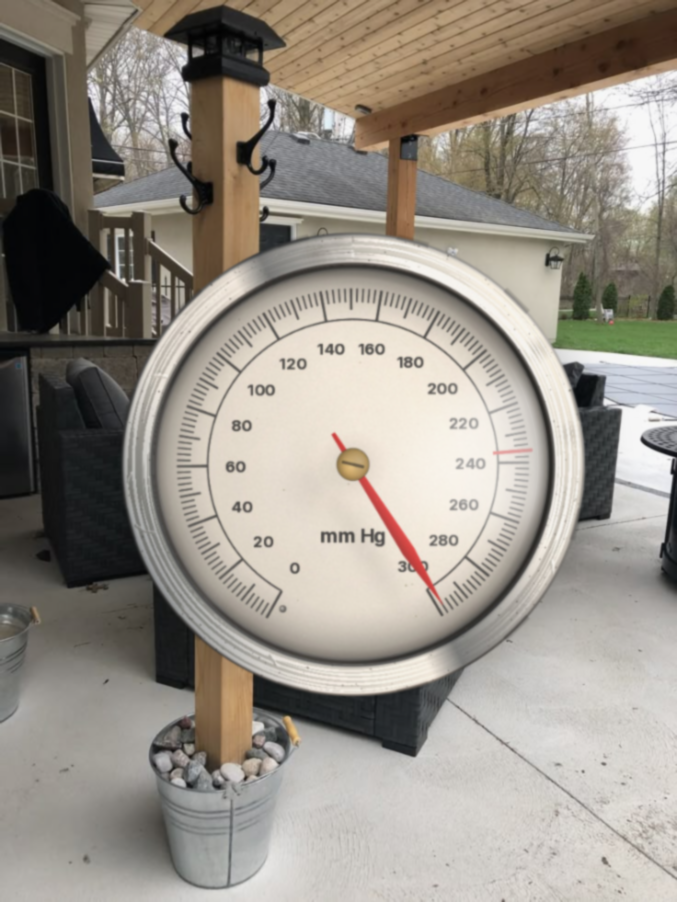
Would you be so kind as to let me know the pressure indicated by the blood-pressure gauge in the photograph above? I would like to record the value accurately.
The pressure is 298 mmHg
